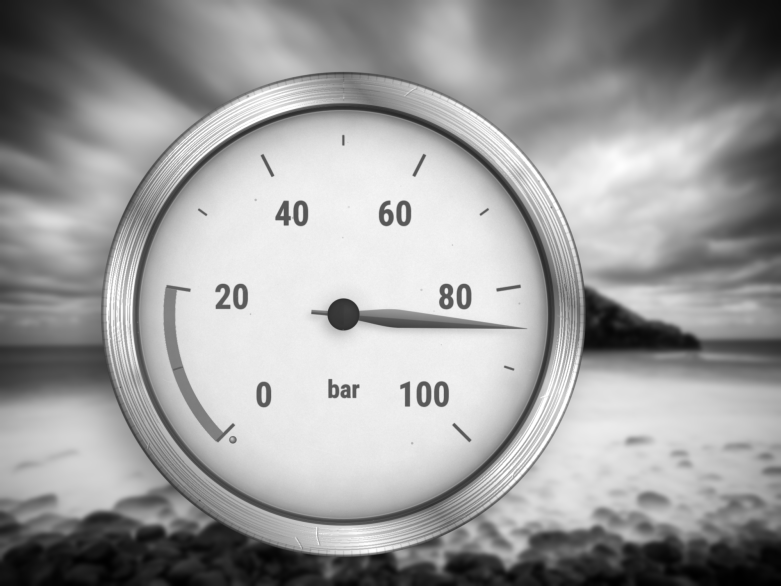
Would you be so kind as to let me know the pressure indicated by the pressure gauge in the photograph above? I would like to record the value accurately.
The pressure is 85 bar
